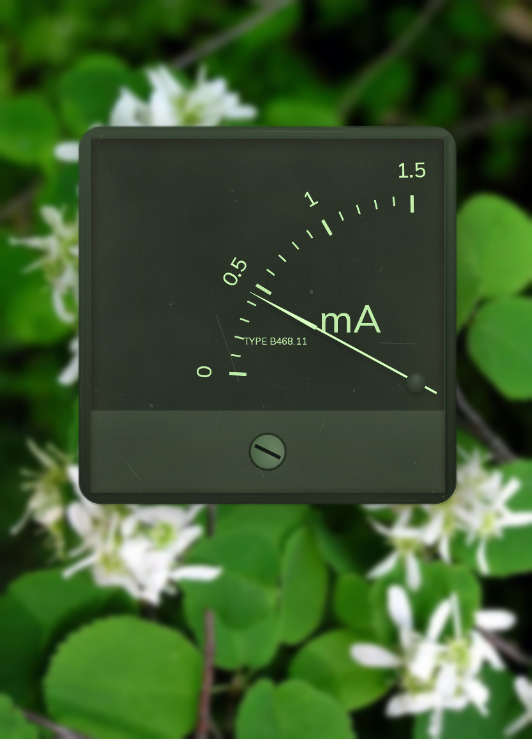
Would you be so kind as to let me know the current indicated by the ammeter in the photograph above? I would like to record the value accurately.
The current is 0.45 mA
